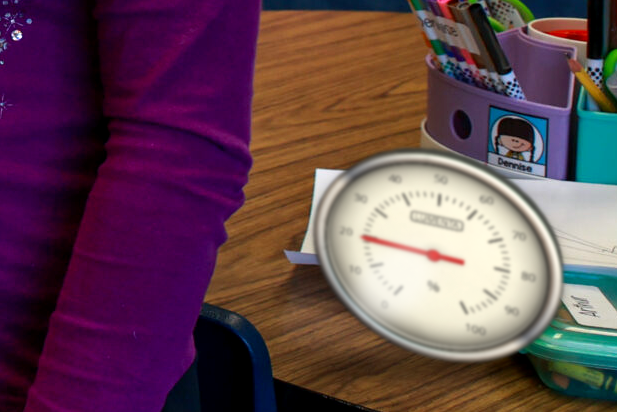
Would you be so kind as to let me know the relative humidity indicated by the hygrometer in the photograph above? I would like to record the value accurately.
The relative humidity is 20 %
